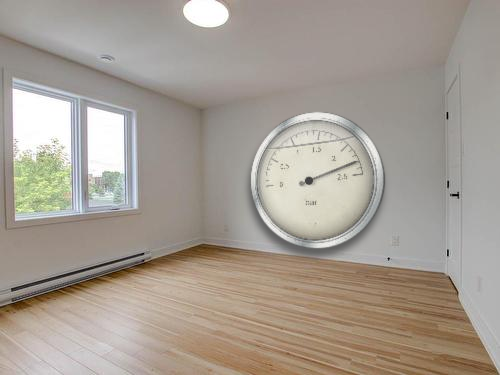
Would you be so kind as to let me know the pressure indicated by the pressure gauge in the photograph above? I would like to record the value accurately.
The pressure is 2.3 bar
